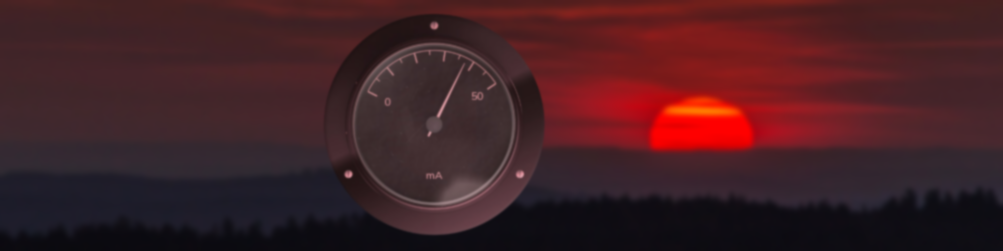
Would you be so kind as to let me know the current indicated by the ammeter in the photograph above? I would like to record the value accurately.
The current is 37.5 mA
